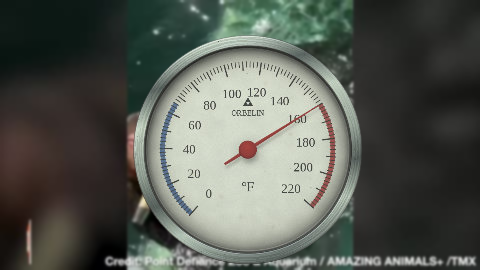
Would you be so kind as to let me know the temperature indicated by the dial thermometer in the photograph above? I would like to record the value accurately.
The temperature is 160 °F
